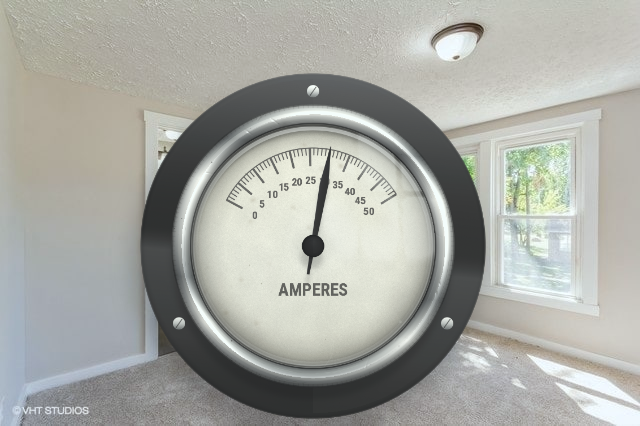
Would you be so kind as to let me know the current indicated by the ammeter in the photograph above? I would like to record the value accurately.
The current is 30 A
